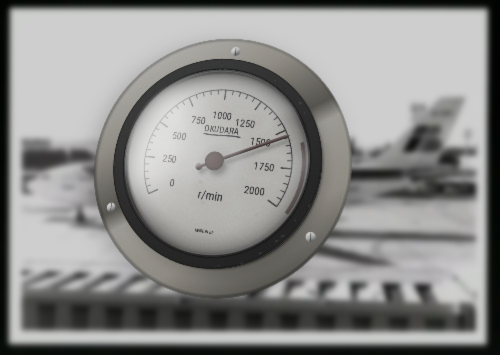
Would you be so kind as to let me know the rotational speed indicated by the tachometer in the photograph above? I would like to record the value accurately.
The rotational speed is 1550 rpm
